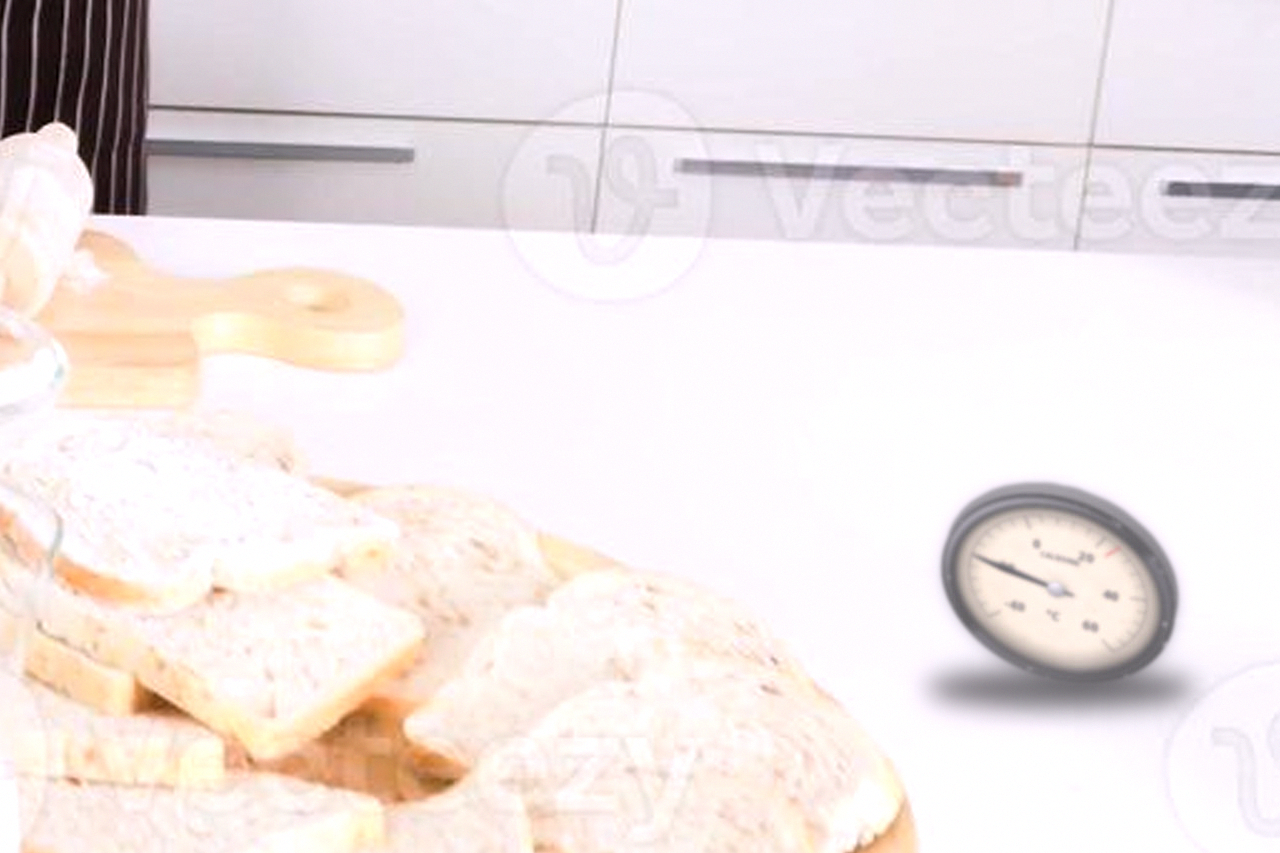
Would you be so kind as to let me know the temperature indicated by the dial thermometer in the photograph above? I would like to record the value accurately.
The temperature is -20 °C
